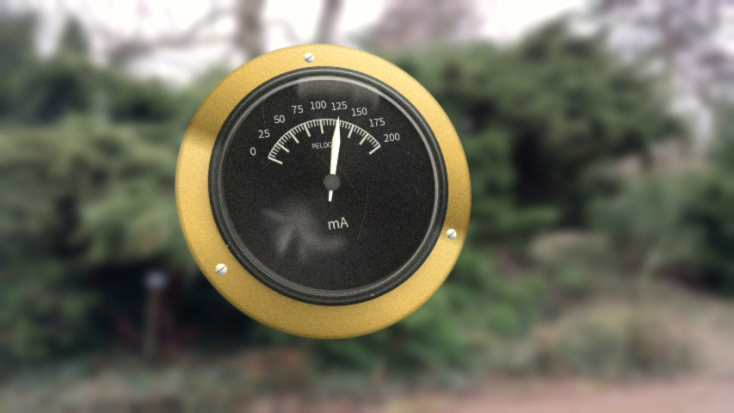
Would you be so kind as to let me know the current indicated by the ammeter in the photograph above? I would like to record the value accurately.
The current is 125 mA
